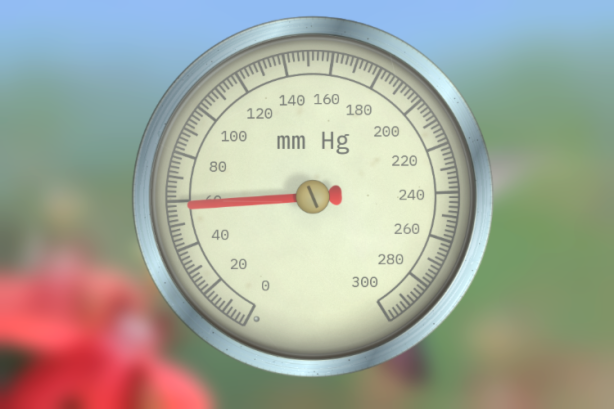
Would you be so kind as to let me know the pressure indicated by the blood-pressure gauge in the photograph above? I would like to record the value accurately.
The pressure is 58 mmHg
